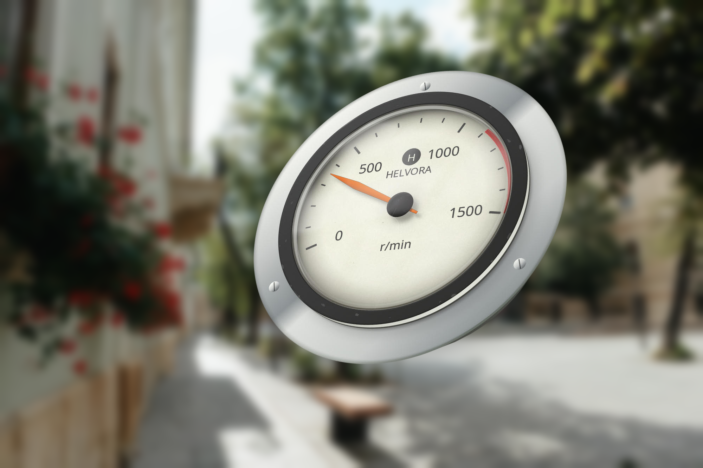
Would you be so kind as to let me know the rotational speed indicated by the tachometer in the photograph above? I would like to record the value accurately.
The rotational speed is 350 rpm
